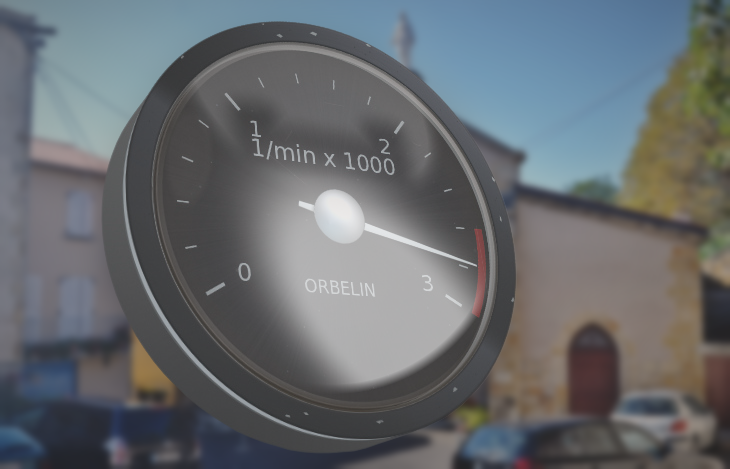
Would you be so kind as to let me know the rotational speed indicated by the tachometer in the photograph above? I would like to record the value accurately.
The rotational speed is 2800 rpm
